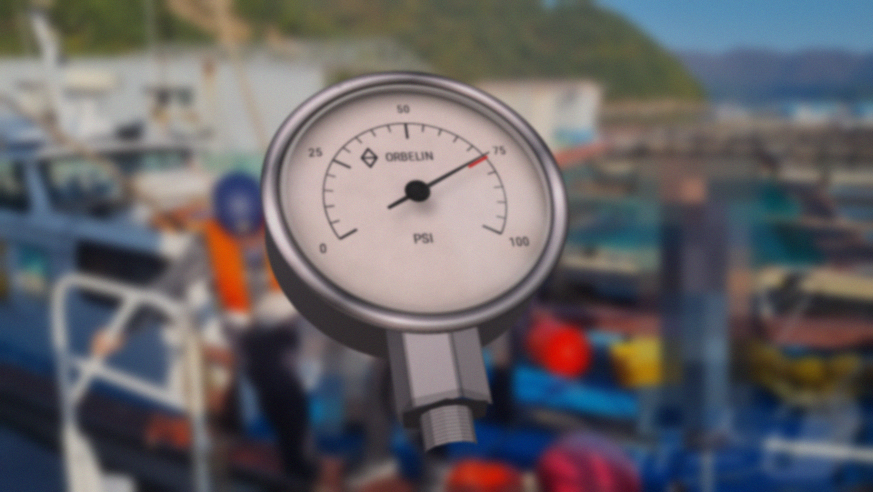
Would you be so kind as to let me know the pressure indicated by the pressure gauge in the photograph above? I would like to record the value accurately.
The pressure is 75 psi
